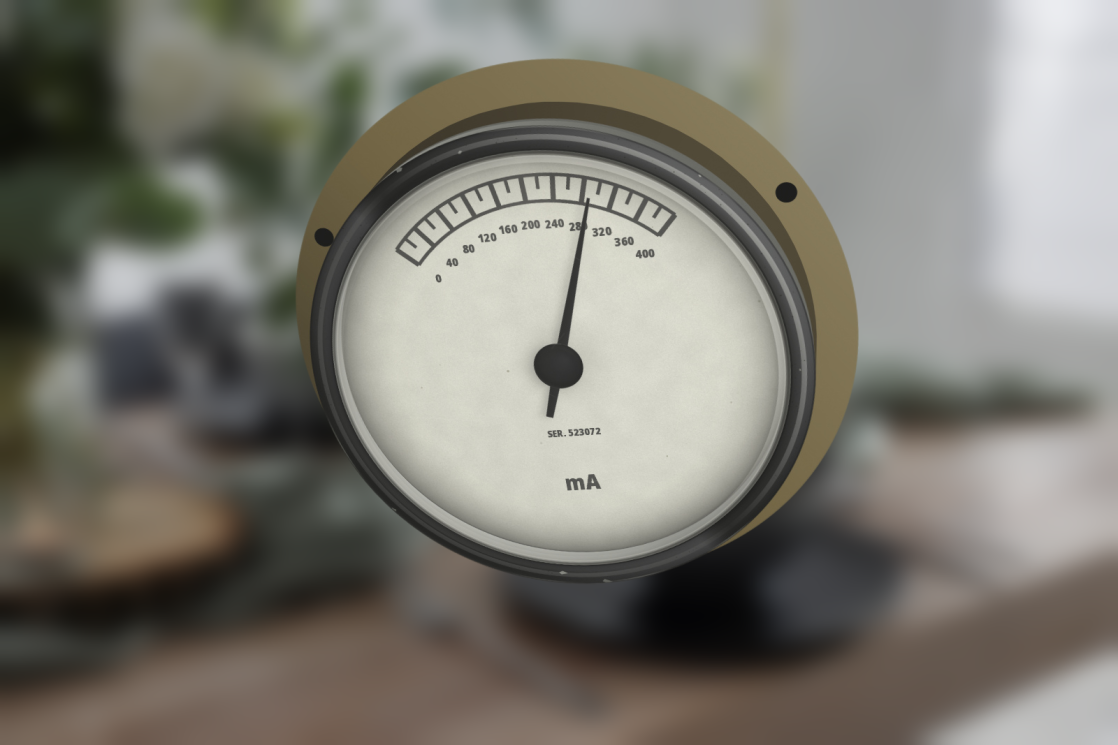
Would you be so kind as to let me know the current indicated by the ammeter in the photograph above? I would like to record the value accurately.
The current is 290 mA
